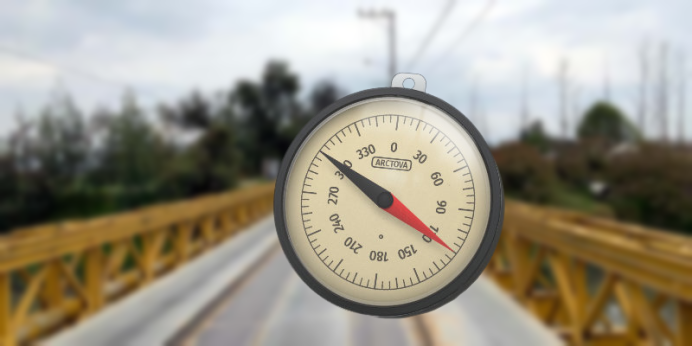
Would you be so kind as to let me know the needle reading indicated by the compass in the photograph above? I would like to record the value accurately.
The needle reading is 120 °
